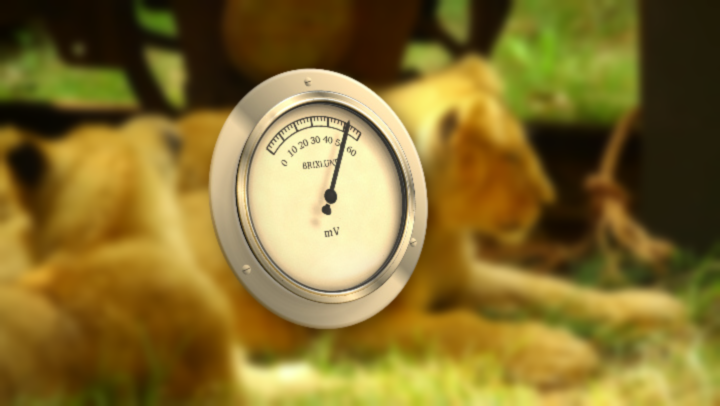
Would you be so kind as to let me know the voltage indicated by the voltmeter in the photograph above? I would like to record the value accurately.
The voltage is 50 mV
